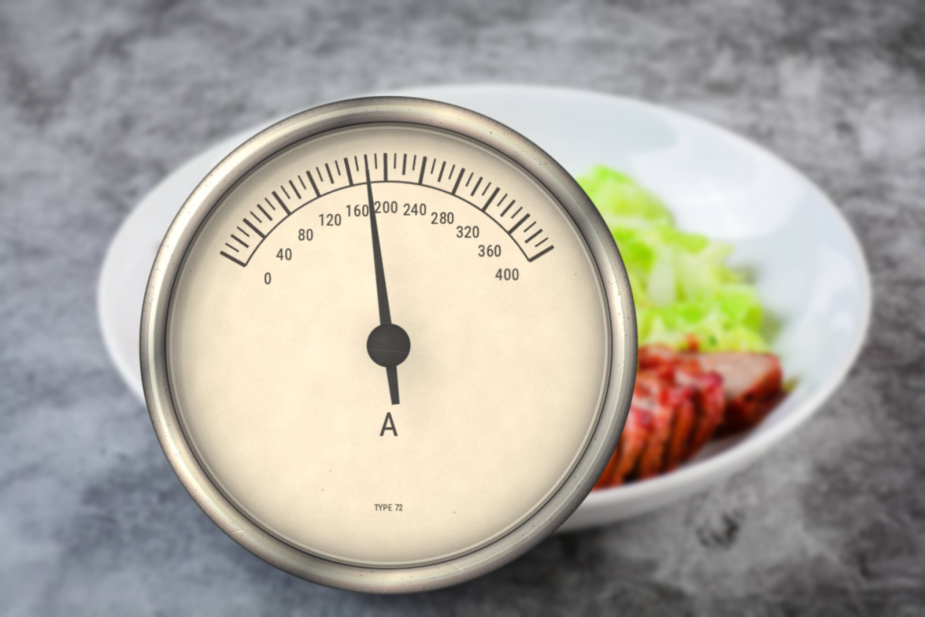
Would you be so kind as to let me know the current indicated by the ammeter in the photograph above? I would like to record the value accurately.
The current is 180 A
